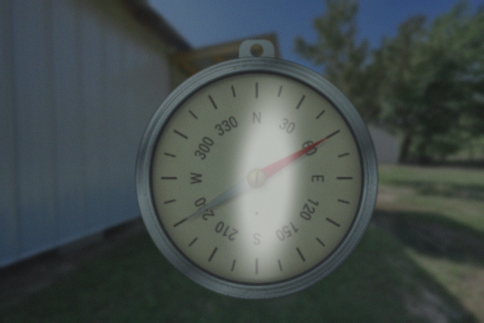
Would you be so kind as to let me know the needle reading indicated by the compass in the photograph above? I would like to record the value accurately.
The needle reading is 60 °
